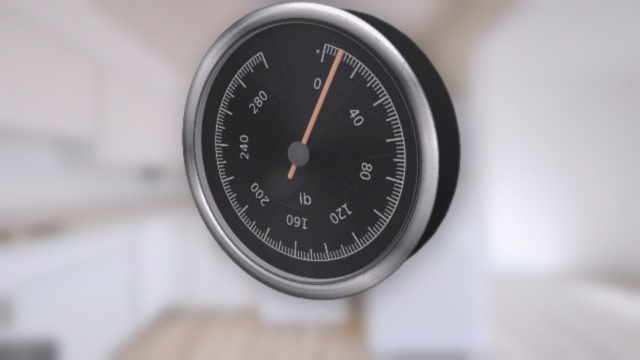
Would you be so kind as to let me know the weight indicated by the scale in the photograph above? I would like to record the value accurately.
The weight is 10 lb
